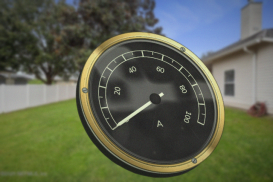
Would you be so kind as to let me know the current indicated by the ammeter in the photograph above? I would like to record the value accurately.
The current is 0 A
